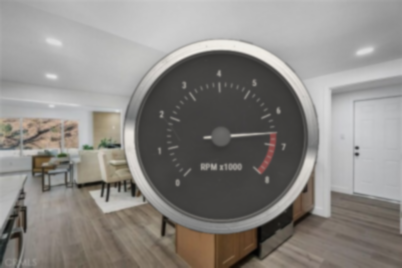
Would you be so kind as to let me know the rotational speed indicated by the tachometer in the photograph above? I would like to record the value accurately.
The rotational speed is 6600 rpm
